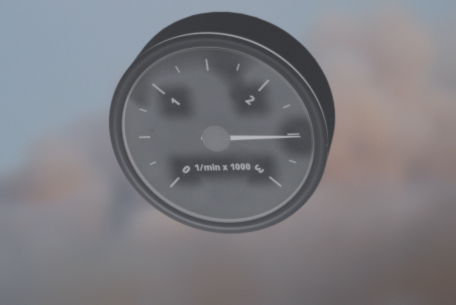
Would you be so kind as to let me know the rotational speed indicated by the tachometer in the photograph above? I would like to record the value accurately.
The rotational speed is 2500 rpm
